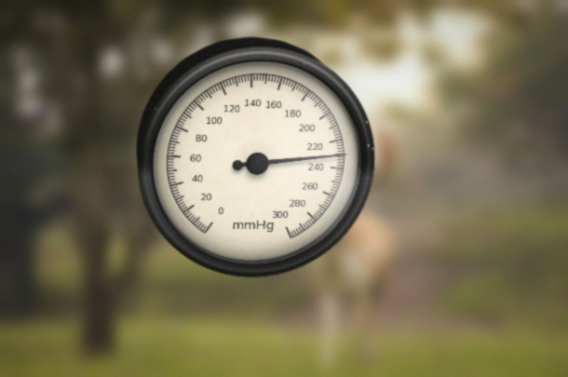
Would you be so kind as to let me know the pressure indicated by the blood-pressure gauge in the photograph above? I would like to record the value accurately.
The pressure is 230 mmHg
